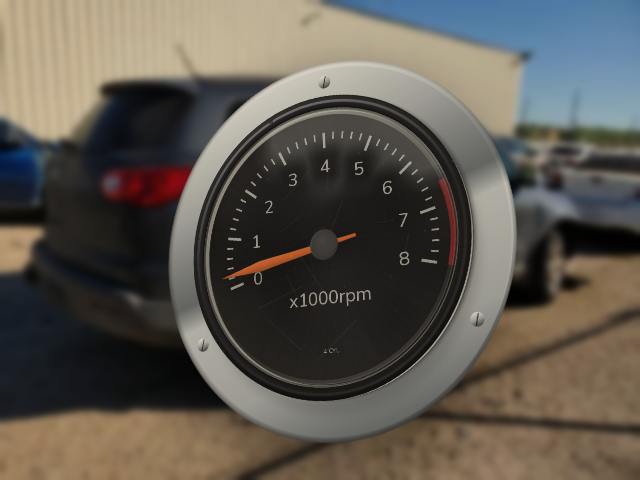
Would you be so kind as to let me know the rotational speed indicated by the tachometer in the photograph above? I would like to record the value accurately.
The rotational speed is 200 rpm
